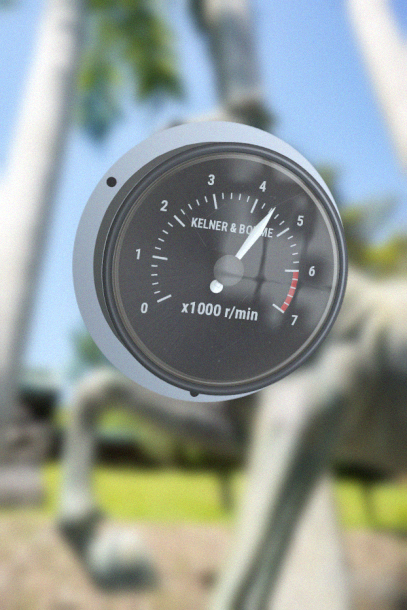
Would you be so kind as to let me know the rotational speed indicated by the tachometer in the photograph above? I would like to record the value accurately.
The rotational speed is 4400 rpm
